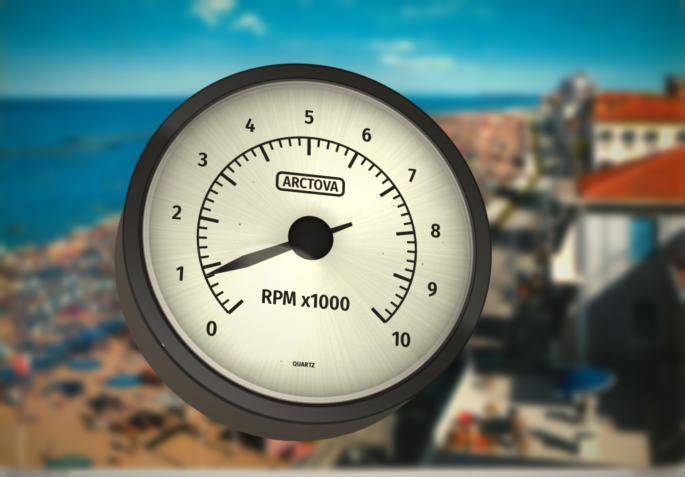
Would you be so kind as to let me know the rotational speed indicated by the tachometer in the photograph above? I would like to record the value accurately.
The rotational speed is 800 rpm
